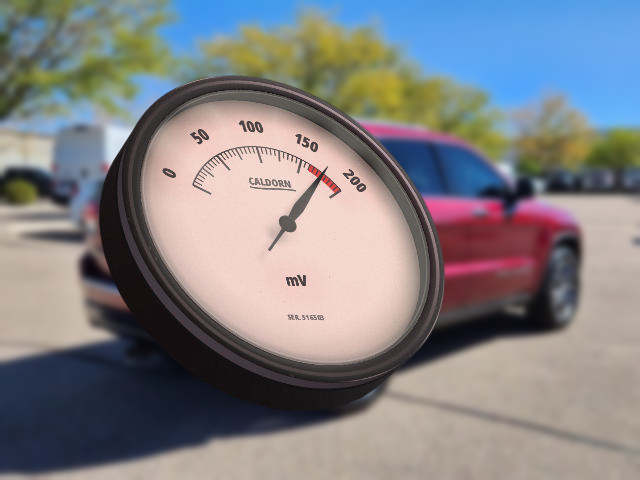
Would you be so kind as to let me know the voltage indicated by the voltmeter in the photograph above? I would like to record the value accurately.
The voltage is 175 mV
